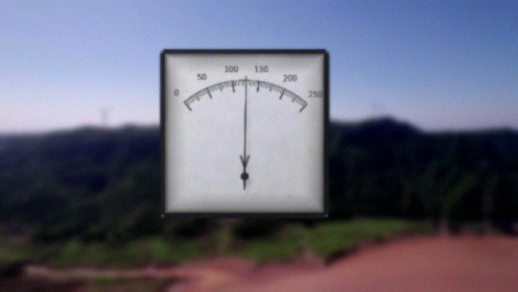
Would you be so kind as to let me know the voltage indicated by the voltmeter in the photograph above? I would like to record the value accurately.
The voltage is 125 V
